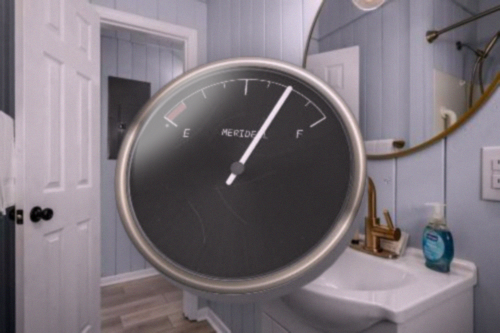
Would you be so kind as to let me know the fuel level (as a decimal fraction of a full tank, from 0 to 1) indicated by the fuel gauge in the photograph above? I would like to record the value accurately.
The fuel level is 0.75
